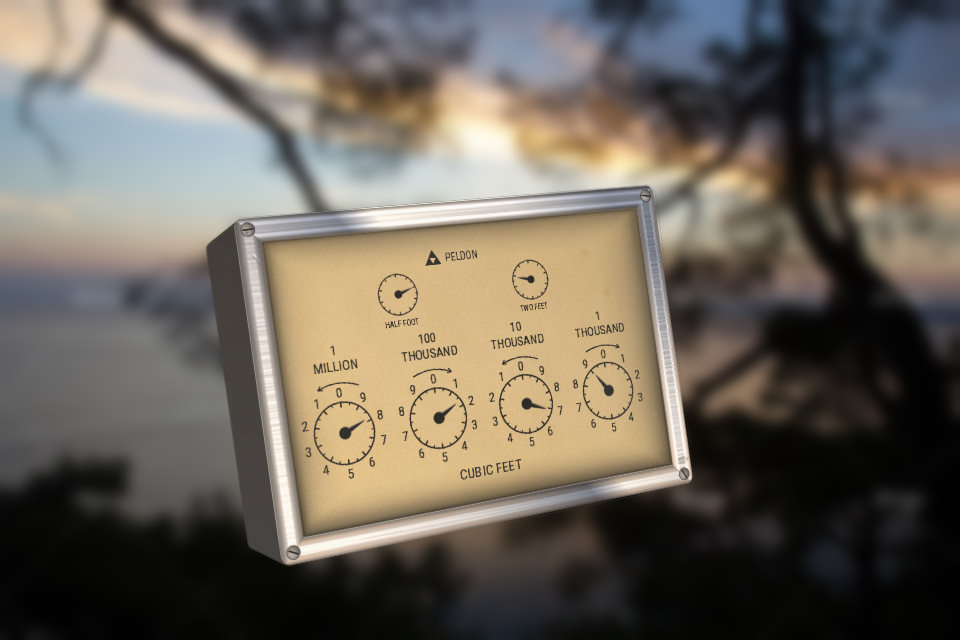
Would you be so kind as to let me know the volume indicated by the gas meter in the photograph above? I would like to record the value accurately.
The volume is 816900 ft³
